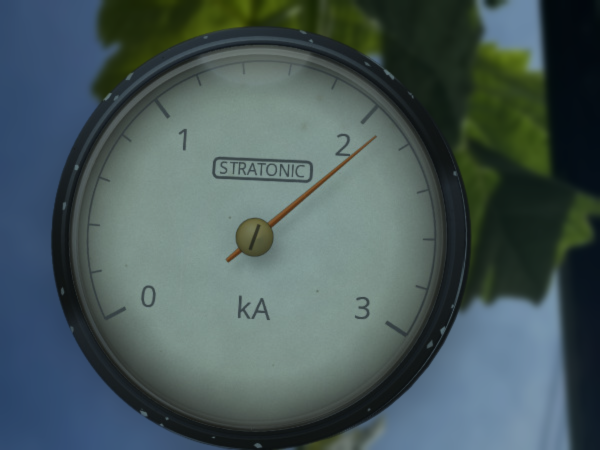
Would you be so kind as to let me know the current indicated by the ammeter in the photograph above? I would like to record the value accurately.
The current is 2.1 kA
